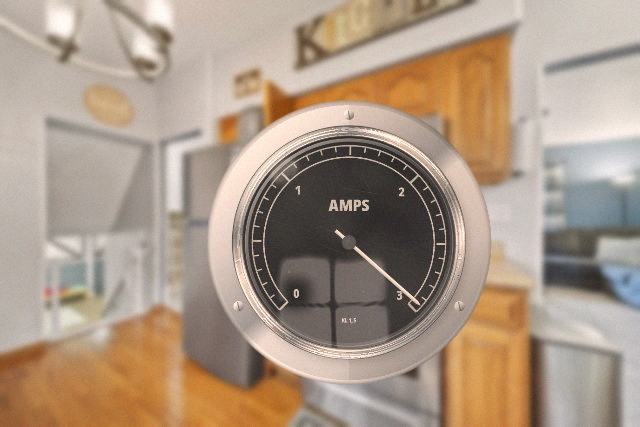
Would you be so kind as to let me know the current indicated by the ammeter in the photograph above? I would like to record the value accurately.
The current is 2.95 A
